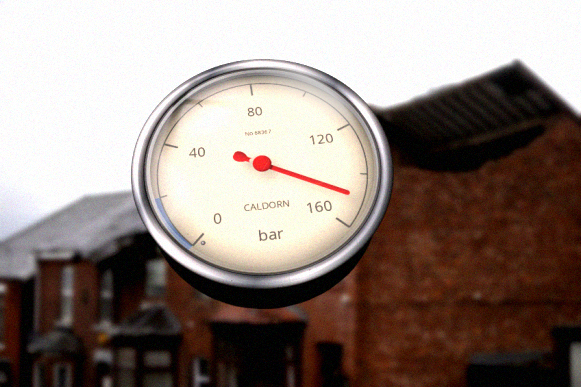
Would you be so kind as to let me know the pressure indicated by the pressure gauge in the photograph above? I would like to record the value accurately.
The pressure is 150 bar
